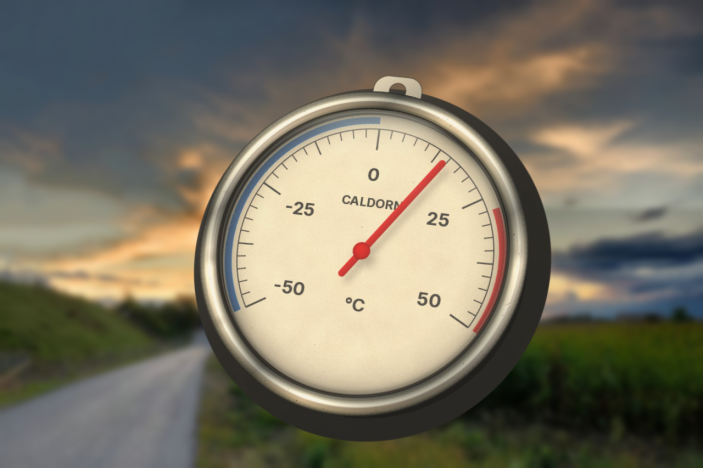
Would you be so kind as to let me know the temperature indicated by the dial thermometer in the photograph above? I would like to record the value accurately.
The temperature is 15 °C
